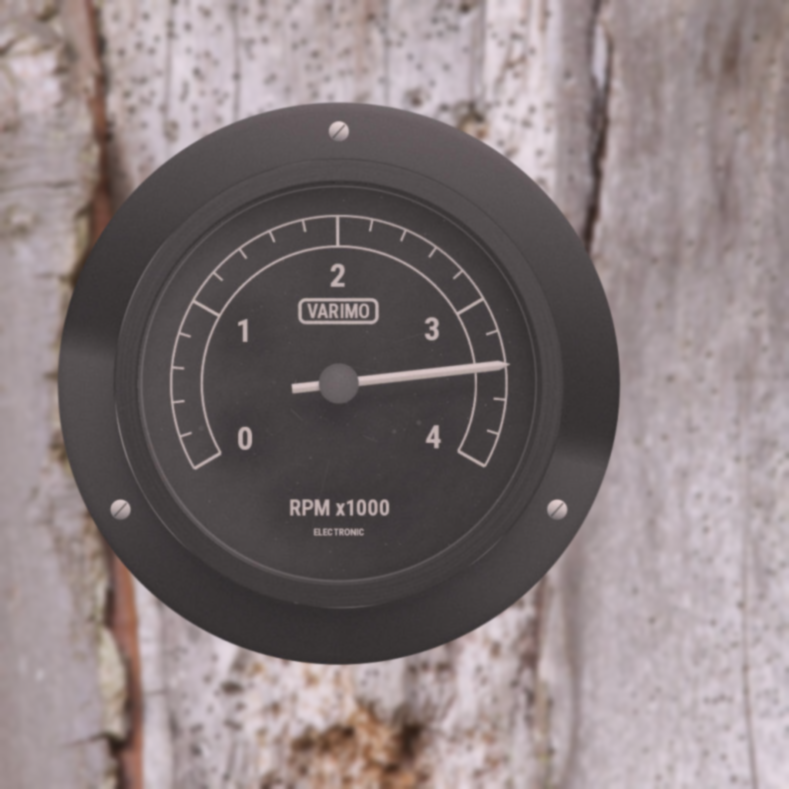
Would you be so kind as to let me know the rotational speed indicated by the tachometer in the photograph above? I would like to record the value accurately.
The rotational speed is 3400 rpm
